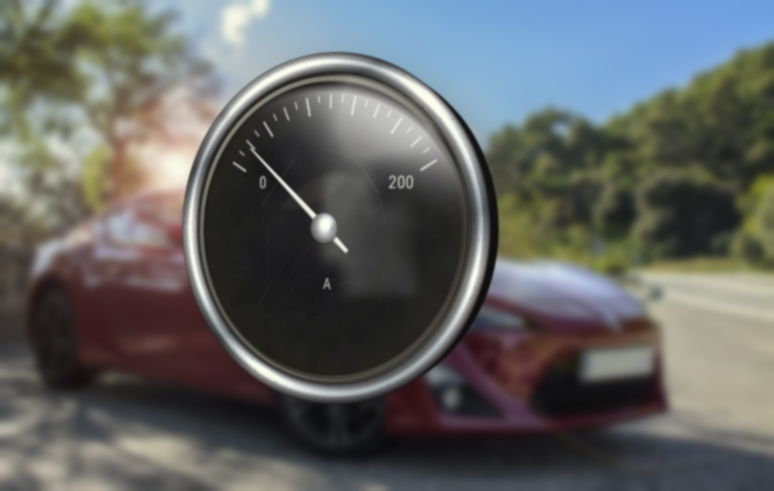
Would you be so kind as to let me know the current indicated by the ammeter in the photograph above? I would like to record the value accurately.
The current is 20 A
